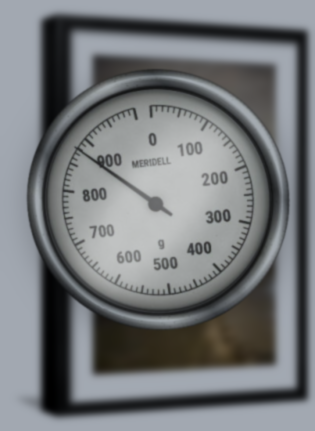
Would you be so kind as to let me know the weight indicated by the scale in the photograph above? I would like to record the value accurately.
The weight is 880 g
